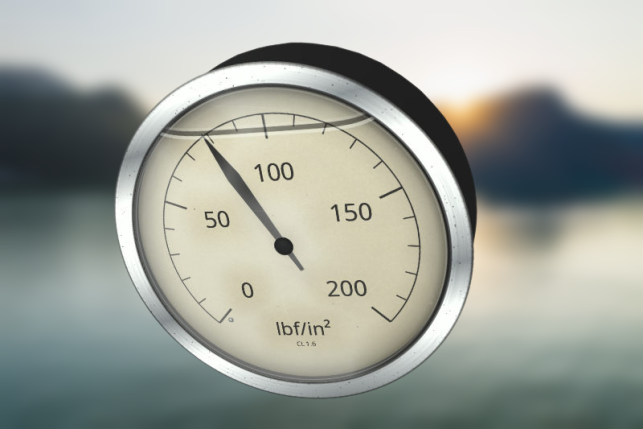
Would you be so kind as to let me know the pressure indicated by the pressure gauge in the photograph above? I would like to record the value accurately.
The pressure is 80 psi
